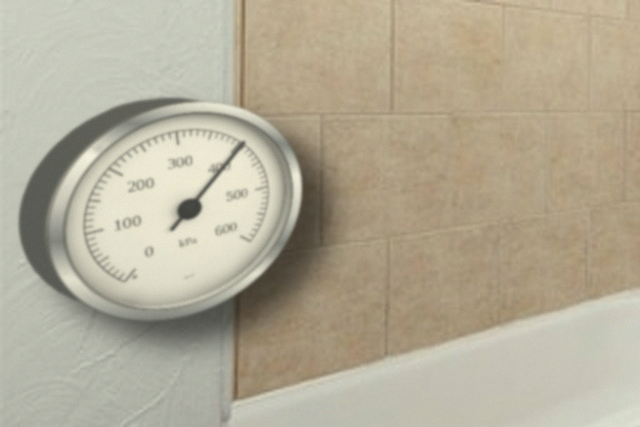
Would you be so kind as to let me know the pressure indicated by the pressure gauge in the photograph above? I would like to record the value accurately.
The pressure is 400 kPa
